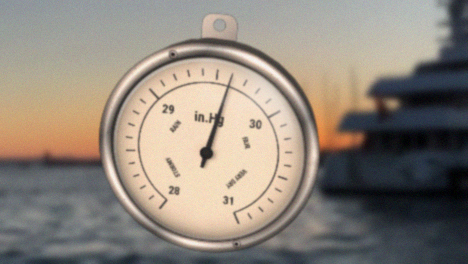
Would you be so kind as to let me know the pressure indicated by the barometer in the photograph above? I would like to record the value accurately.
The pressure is 29.6 inHg
